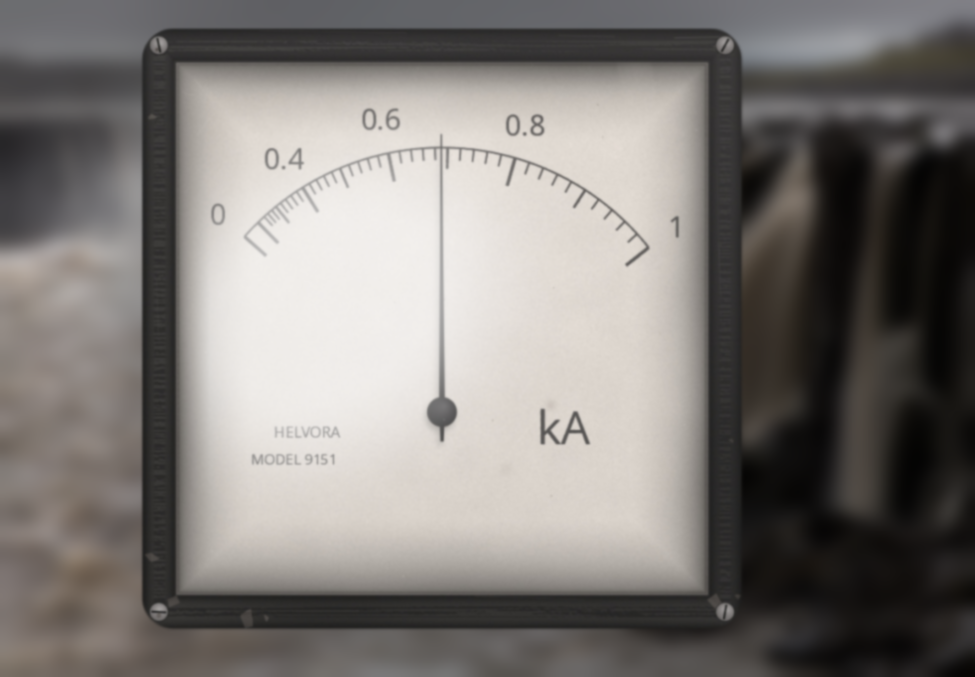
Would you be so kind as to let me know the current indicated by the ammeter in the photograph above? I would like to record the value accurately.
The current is 0.69 kA
